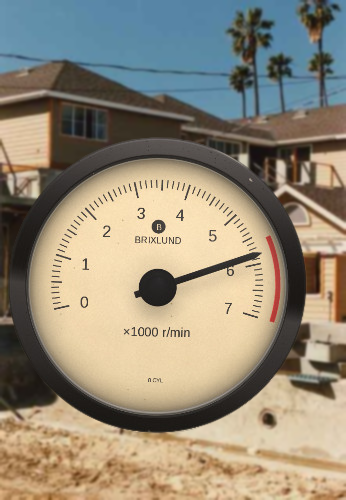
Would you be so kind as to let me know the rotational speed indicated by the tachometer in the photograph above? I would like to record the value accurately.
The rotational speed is 5800 rpm
